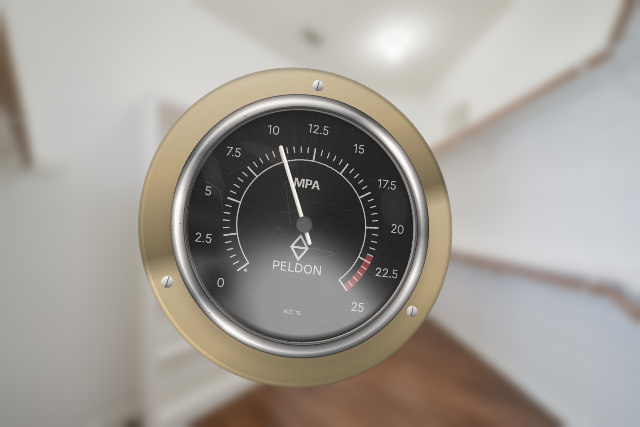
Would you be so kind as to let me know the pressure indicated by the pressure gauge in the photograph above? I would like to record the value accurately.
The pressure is 10 MPa
